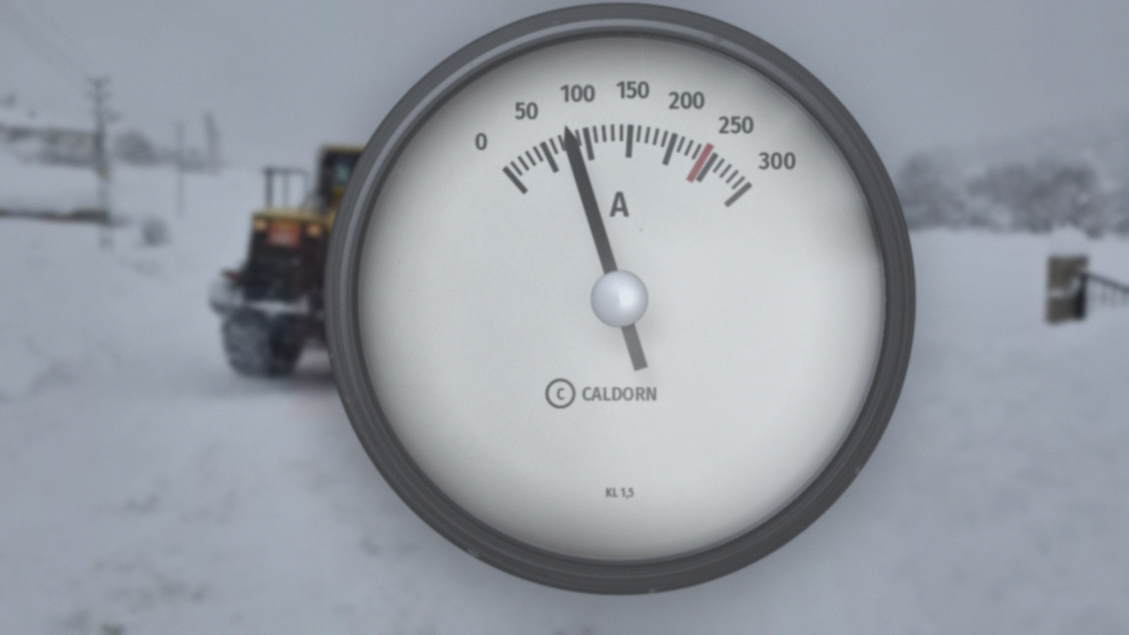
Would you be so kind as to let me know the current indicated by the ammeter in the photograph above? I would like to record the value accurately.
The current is 80 A
